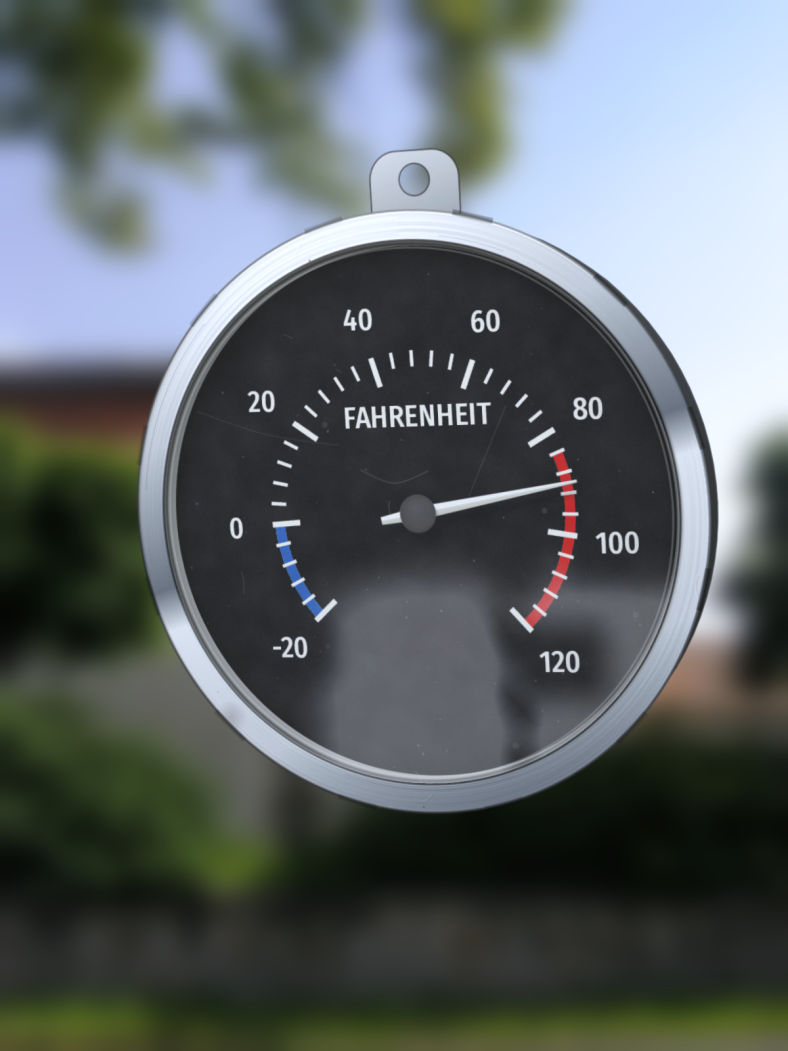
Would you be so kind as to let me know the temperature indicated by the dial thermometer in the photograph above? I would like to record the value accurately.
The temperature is 90 °F
